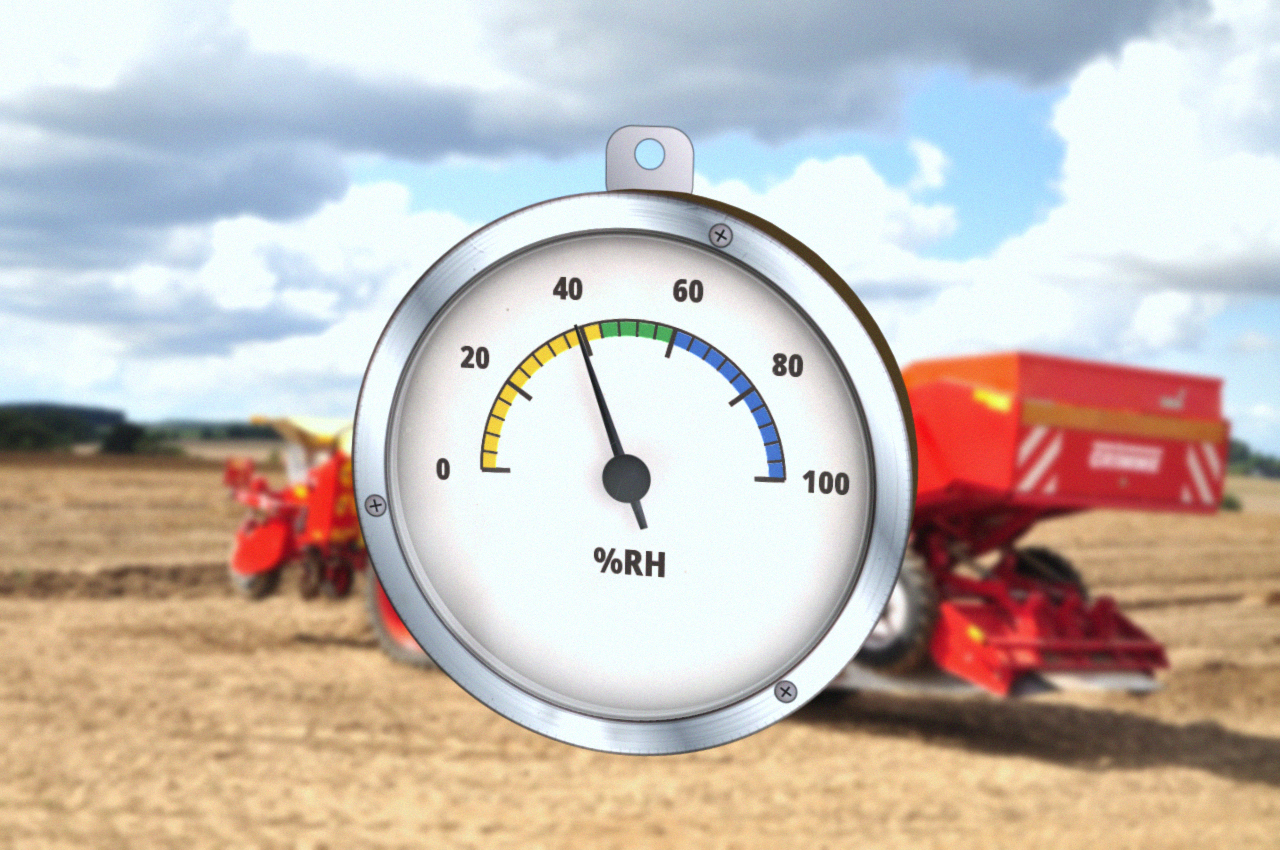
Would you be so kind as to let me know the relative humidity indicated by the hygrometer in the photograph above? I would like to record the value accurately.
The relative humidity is 40 %
